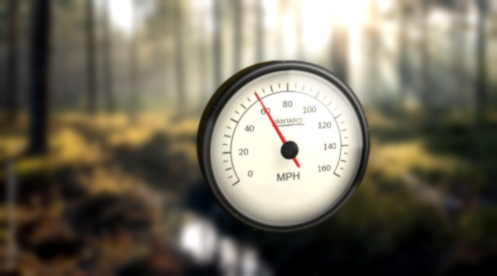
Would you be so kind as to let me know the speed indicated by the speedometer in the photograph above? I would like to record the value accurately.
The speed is 60 mph
